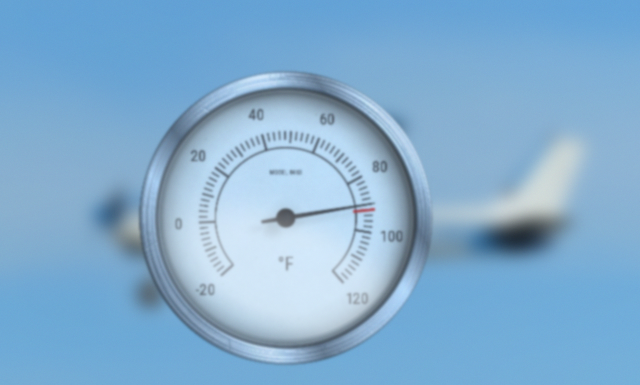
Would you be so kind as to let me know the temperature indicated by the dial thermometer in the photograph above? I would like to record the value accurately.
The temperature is 90 °F
